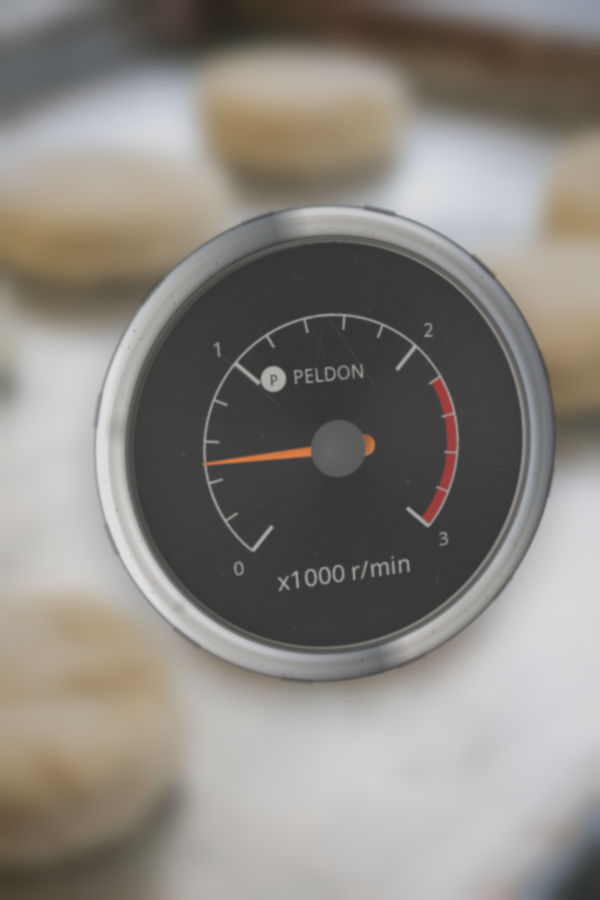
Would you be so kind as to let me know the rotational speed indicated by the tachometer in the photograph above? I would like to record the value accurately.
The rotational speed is 500 rpm
